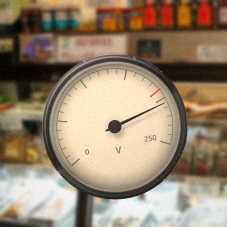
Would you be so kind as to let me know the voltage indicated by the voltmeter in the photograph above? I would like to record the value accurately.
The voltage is 205 V
